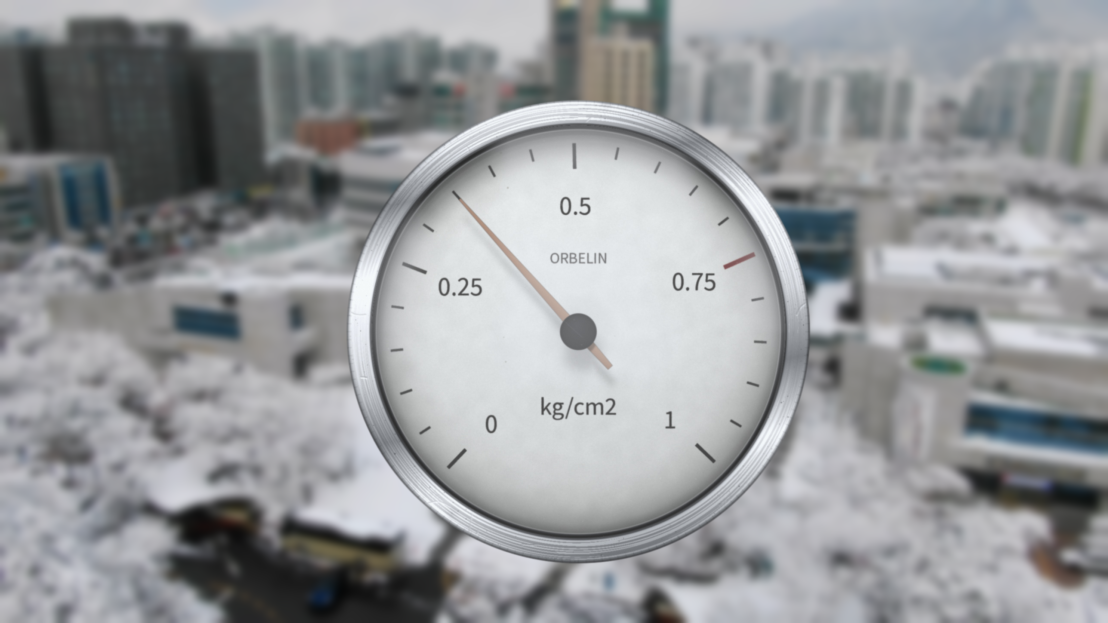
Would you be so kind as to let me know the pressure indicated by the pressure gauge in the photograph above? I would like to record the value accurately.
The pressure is 0.35 kg/cm²
